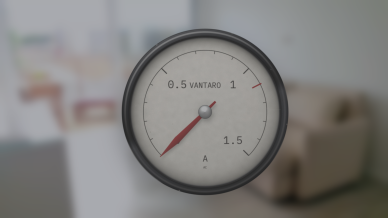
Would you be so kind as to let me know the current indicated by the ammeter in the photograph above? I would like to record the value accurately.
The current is 0 A
